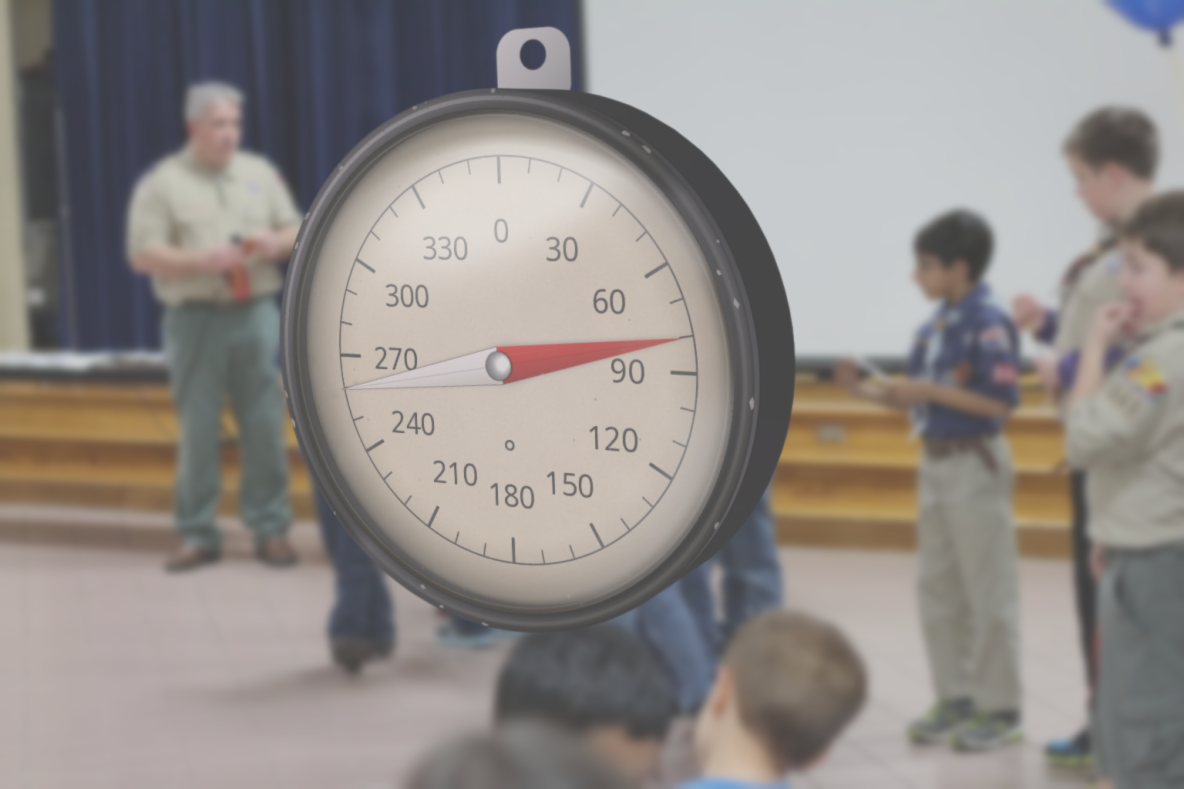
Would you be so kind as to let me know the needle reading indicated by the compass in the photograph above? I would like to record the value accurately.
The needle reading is 80 °
